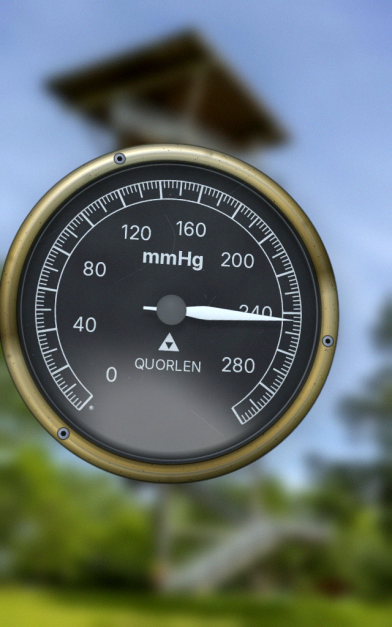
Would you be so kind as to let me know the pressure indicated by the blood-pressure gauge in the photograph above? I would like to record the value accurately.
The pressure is 244 mmHg
